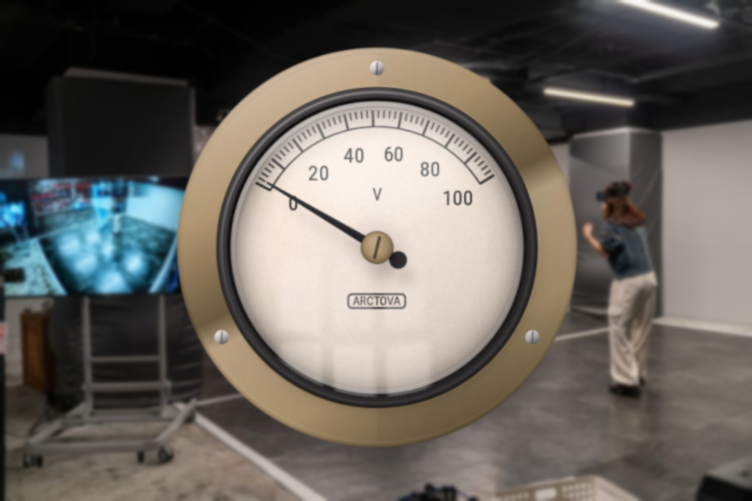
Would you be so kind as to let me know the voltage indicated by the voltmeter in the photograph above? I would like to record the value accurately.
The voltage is 2 V
